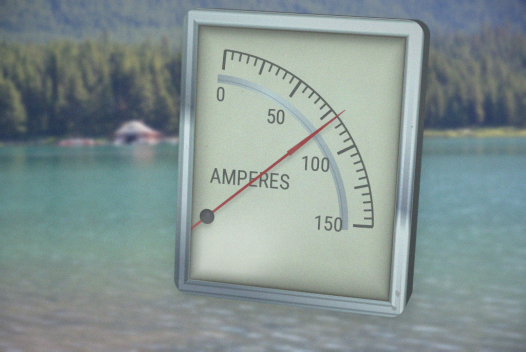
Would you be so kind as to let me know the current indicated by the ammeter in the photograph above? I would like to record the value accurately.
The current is 80 A
